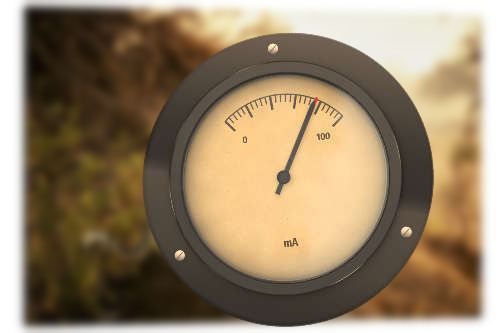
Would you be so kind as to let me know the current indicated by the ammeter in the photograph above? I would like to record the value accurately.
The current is 76 mA
